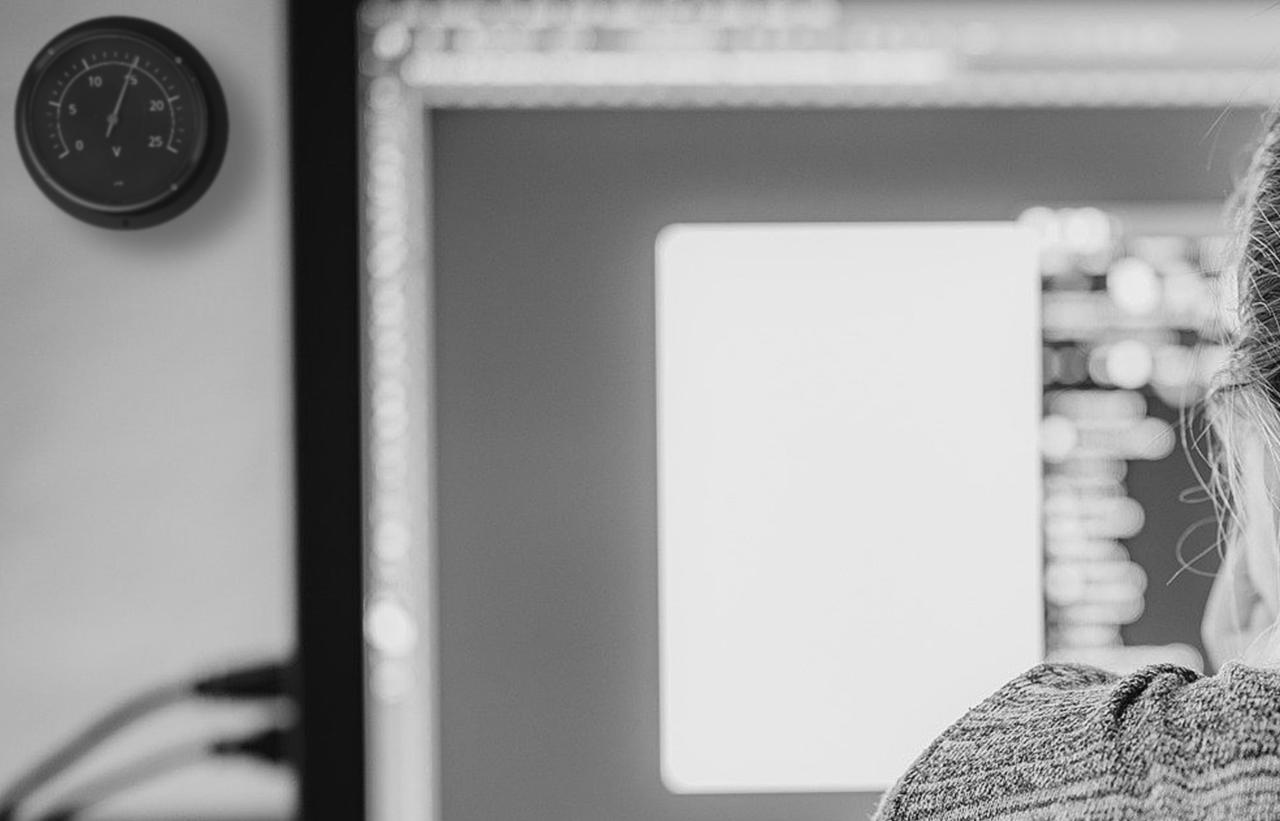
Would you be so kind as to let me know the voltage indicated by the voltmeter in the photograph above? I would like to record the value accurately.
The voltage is 15 V
